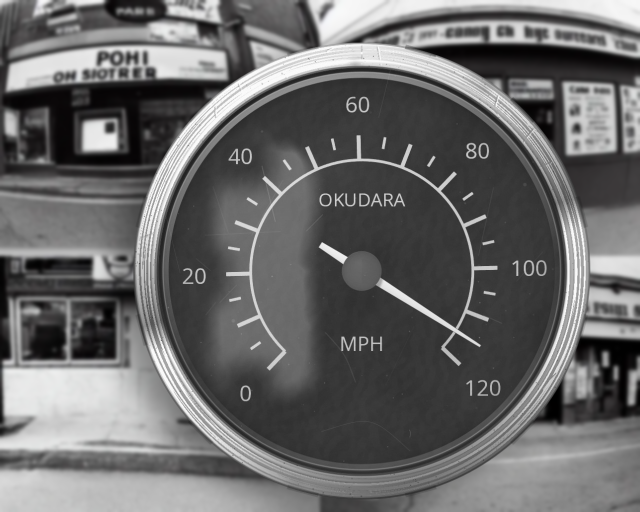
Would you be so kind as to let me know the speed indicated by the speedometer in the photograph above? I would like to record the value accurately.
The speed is 115 mph
